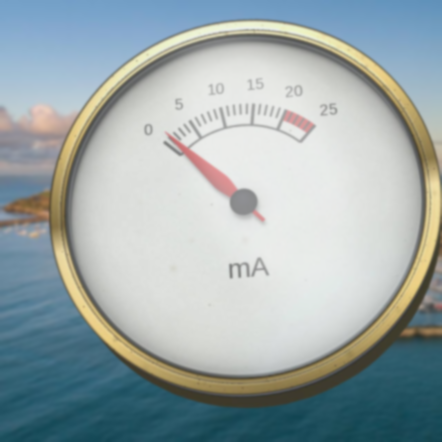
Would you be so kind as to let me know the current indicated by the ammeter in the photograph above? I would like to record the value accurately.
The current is 1 mA
